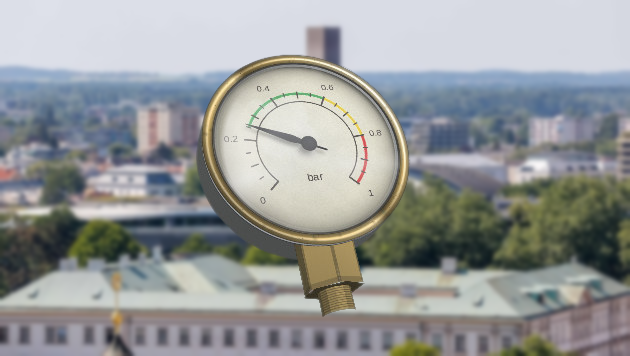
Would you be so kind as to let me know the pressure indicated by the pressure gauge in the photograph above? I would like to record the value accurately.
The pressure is 0.25 bar
